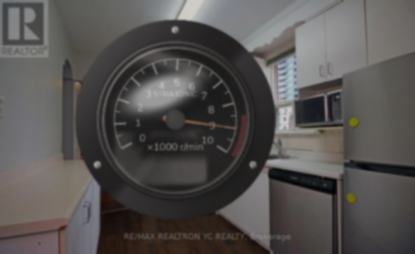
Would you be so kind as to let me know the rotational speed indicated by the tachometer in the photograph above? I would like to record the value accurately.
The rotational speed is 9000 rpm
